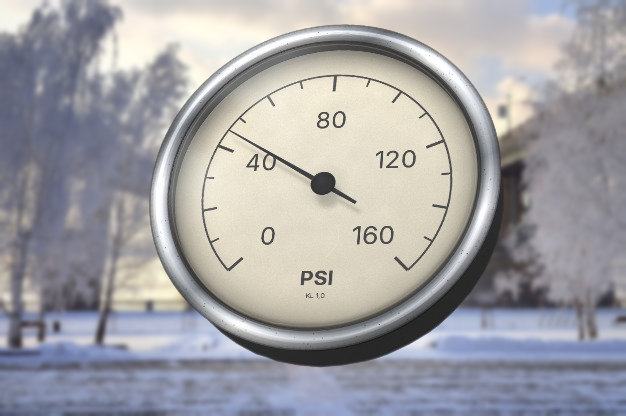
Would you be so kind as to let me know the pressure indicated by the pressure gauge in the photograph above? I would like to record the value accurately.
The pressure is 45 psi
